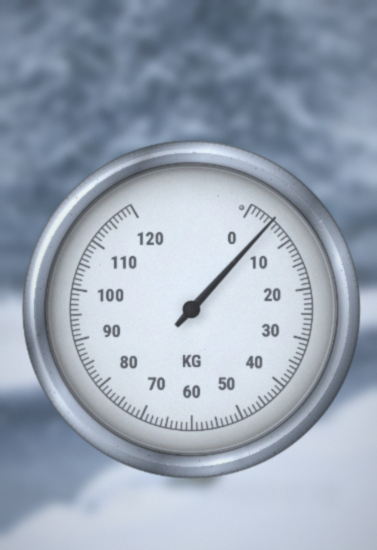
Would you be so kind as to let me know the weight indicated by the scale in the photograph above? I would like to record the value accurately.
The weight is 5 kg
